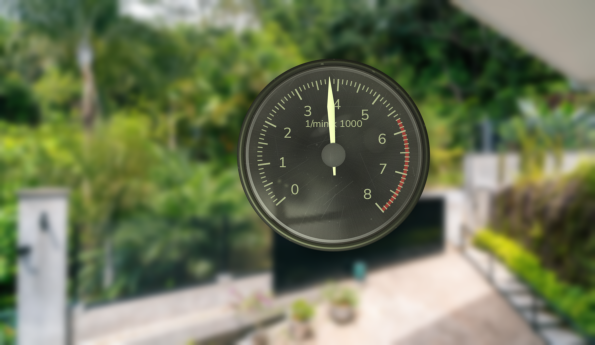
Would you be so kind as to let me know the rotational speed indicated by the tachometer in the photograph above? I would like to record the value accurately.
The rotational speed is 3800 rpm
